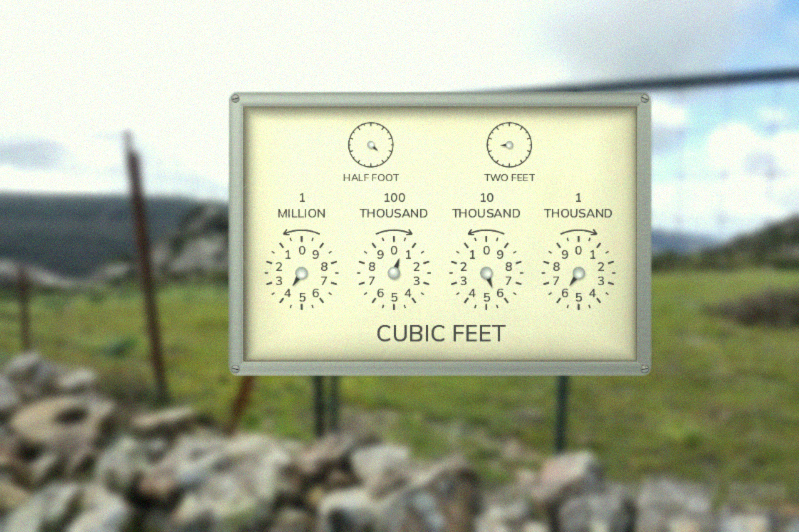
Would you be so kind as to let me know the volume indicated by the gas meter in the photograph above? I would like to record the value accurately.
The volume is 405600 ft³
